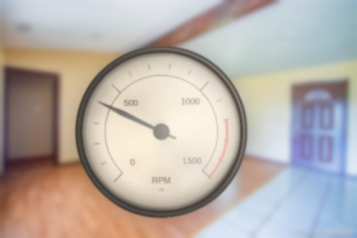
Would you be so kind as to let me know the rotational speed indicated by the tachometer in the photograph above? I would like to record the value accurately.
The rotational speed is 400 rpm
